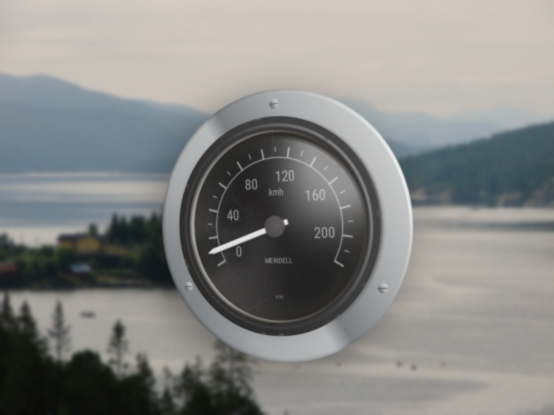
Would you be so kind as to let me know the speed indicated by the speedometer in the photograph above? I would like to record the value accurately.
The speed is 10 km/h
